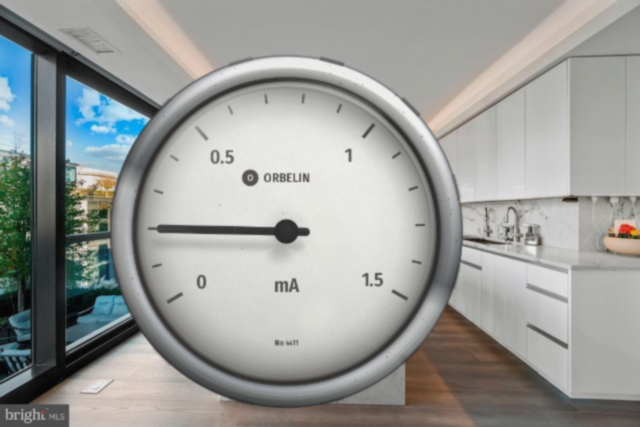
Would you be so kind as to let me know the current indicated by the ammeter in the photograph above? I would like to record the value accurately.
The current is 0.2 mA
